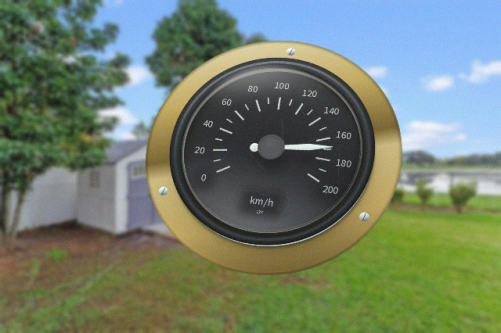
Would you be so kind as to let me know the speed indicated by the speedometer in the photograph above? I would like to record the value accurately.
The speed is 170 km/h
